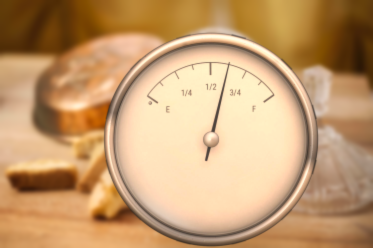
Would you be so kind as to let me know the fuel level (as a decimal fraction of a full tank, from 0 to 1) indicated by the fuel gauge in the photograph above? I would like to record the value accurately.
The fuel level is 0.625
